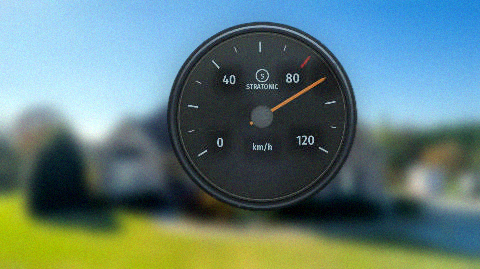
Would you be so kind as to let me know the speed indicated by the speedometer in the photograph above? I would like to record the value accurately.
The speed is 90 km/h
